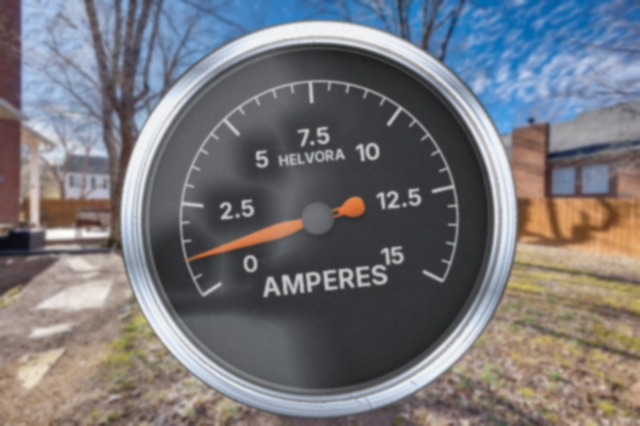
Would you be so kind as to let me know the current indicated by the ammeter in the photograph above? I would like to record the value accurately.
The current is 1 A
